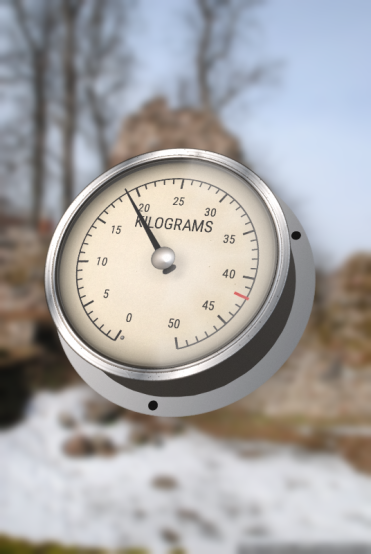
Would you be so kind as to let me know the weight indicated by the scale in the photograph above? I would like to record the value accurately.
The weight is 19 kg
